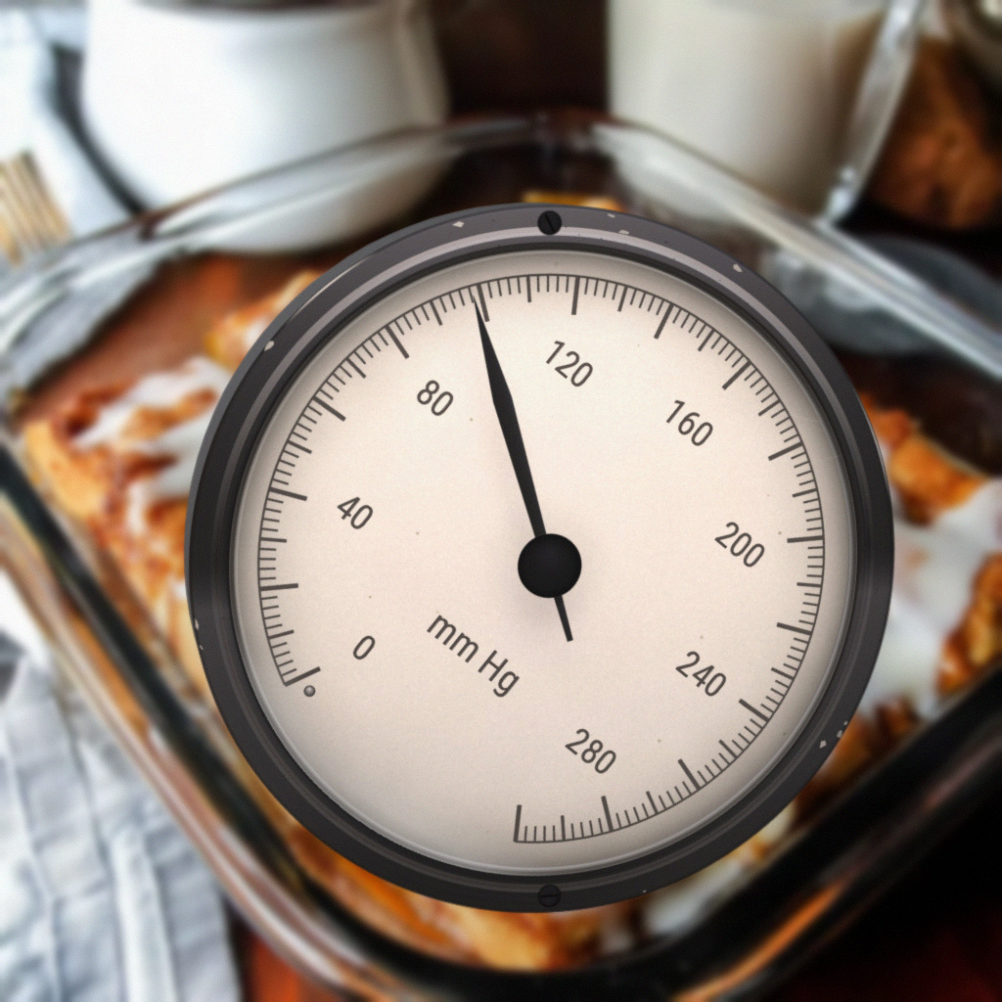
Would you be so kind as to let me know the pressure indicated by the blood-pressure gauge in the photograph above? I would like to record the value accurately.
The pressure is 98 mmHg
